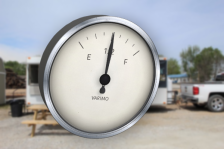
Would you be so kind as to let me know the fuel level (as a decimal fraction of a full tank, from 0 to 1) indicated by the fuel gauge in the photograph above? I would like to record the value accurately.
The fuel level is 0.5
